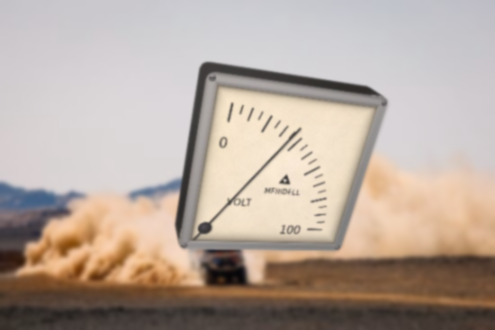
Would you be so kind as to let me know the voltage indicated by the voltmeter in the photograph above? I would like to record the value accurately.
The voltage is 35 V
